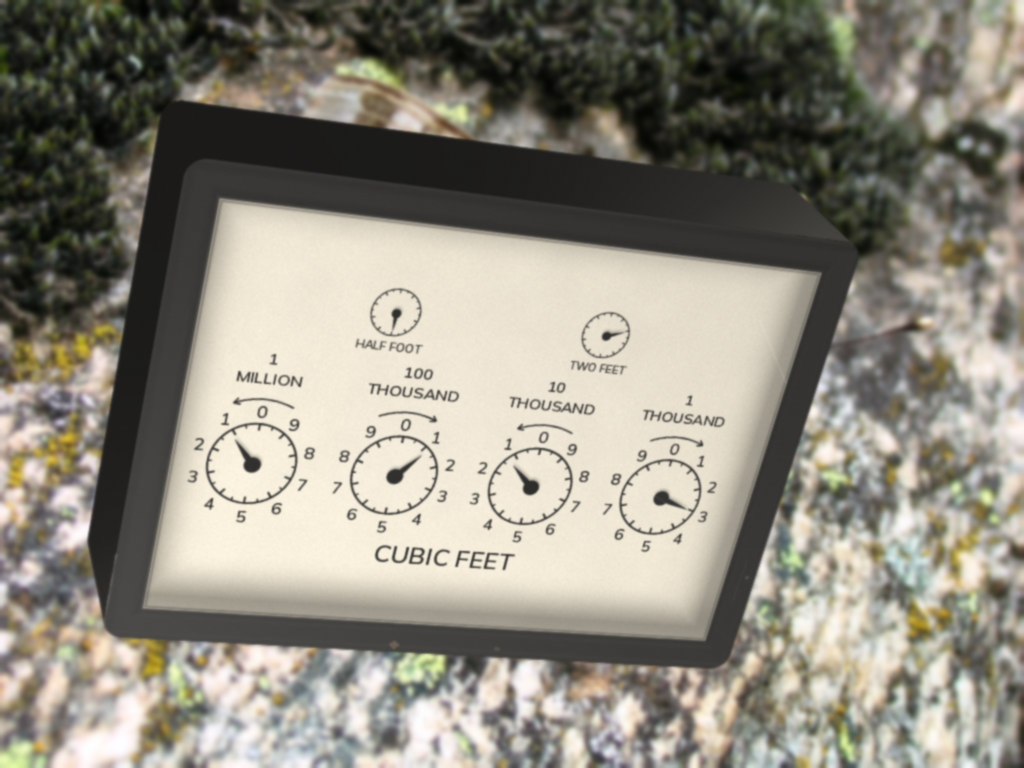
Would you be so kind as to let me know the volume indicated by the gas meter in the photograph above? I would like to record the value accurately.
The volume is 111300 ft³
